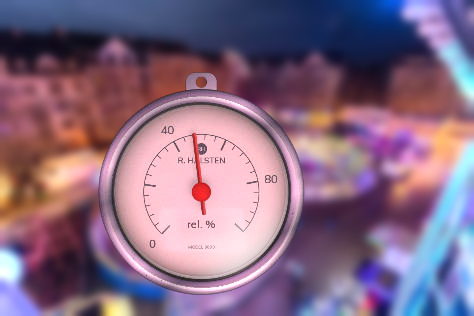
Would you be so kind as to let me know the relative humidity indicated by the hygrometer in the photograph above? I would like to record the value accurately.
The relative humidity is 48 %
